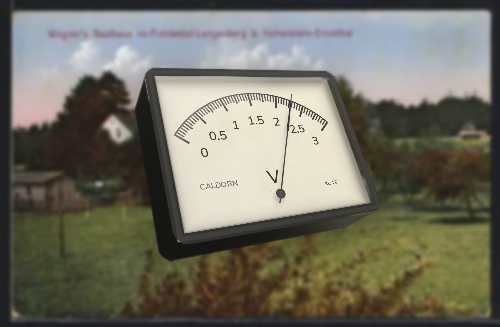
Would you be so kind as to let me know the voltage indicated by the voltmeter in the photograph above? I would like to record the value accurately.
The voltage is 2.25 V
